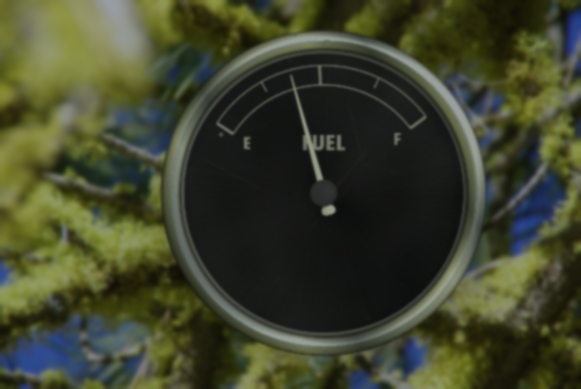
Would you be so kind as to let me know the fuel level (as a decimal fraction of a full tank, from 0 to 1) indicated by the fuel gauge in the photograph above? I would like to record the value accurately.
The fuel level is 0.375
